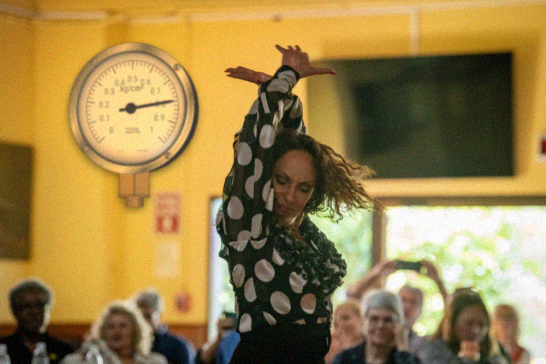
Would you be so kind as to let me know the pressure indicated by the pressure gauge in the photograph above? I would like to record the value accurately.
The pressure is 0.8 kg/cm²
